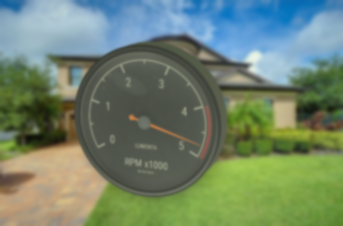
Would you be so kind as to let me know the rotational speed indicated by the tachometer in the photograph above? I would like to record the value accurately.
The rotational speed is 4750 rpm
